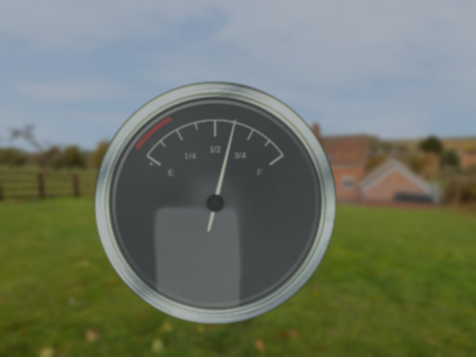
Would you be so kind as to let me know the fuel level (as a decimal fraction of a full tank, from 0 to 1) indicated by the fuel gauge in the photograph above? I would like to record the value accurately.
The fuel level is 0.625
